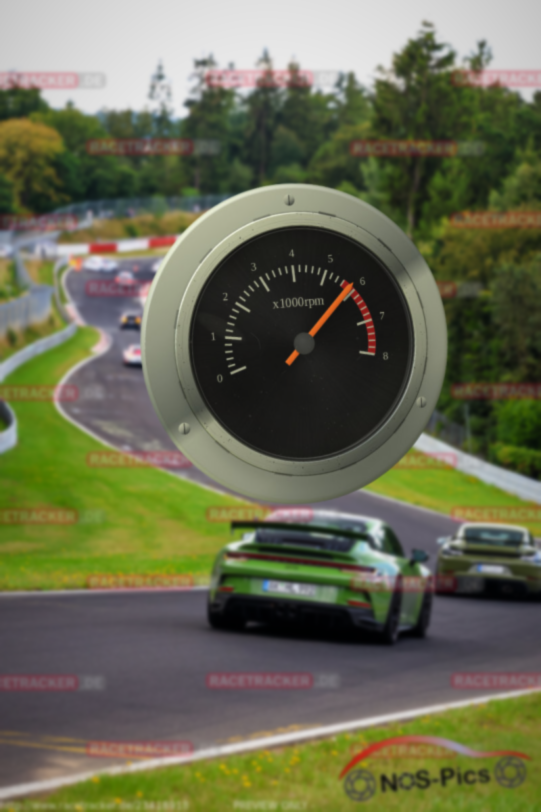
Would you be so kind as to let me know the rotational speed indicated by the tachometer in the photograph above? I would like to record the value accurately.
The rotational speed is 5800 rpm
